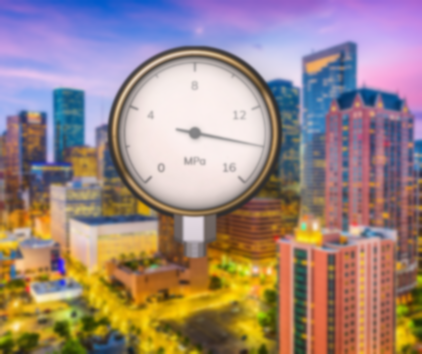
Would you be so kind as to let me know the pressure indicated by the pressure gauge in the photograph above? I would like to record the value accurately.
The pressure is 14 MPa
